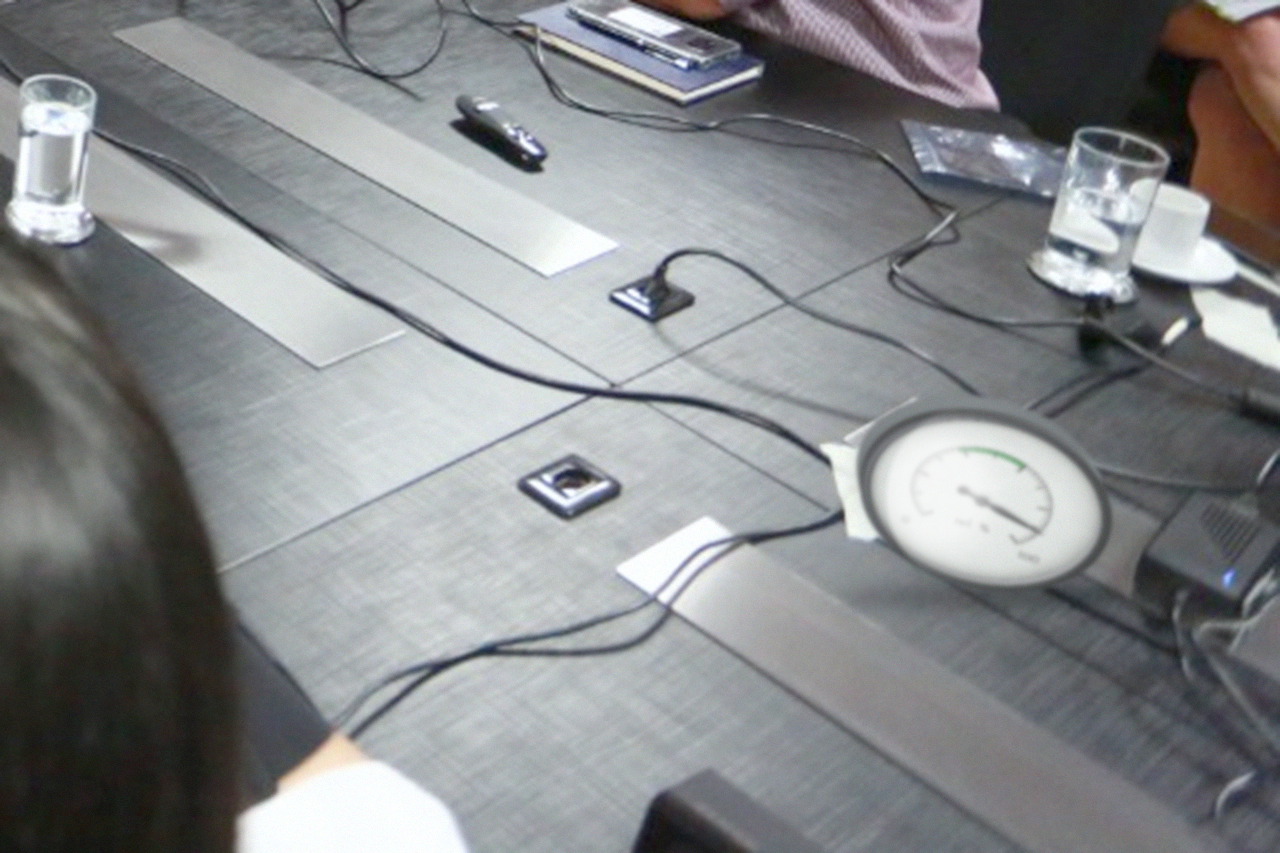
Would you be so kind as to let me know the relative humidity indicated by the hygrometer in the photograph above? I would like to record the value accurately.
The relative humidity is 90 %
